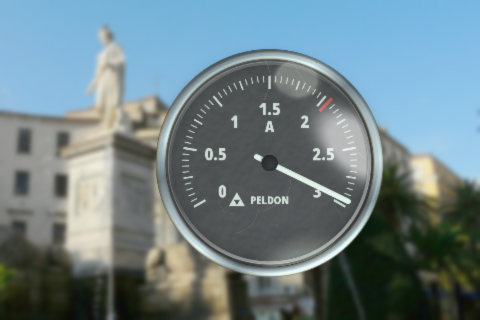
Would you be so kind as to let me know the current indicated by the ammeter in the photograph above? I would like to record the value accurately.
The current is 2.95 A
